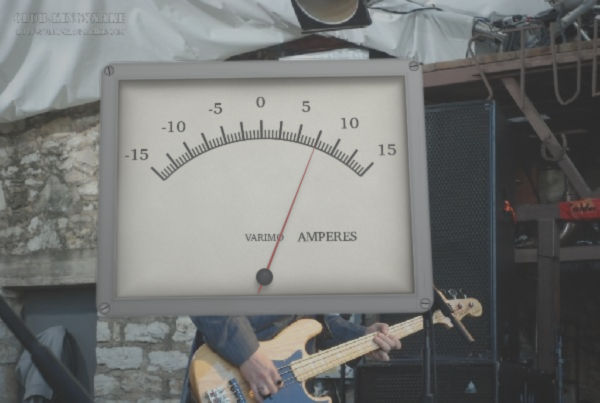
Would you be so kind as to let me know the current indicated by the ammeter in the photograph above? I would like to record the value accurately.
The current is 7.5 A
